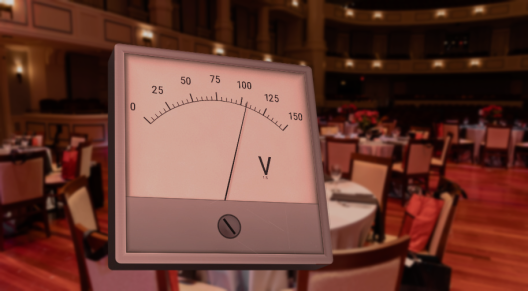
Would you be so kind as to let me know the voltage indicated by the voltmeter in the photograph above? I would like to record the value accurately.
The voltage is 105 V
